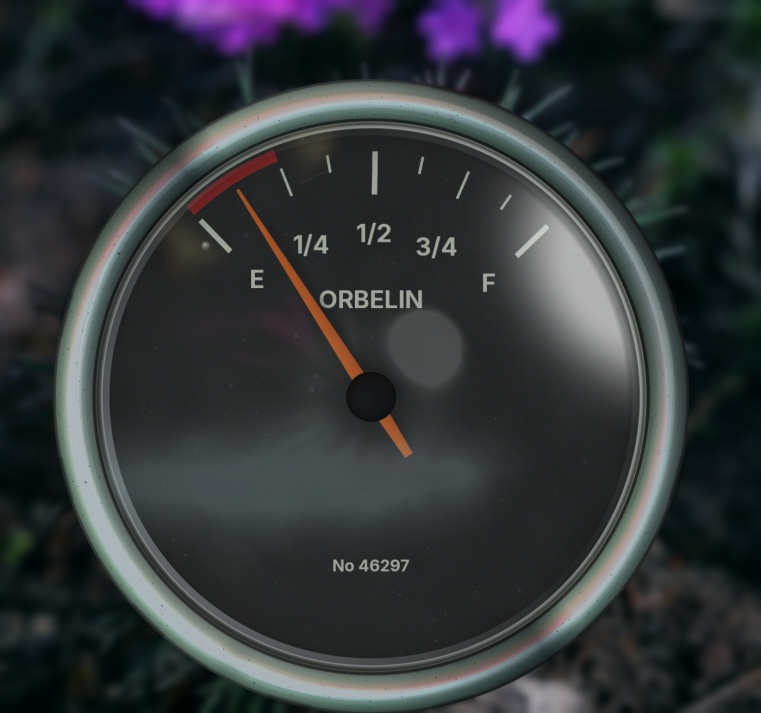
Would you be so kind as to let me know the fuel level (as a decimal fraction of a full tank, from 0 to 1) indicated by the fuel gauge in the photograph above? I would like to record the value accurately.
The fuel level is 0.125
